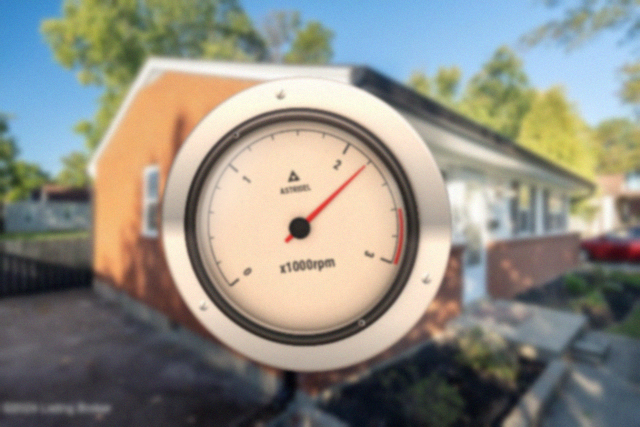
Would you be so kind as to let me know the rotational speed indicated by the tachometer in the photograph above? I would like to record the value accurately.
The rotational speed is 2200 rpm
